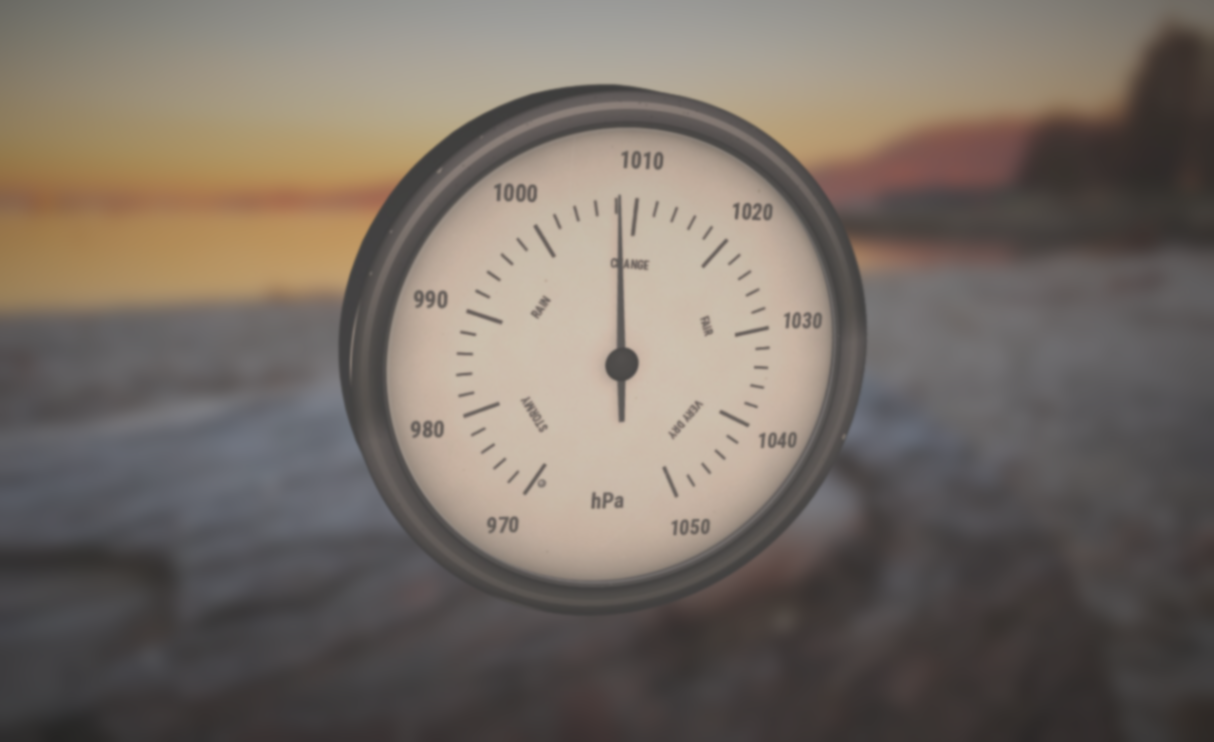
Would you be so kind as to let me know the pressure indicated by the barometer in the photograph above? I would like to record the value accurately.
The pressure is 1008 hPa
